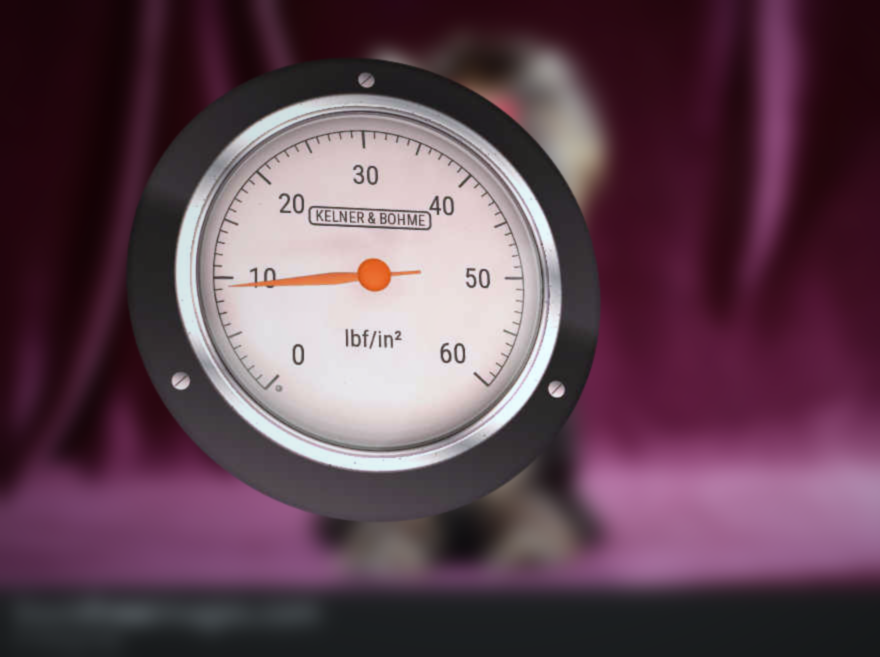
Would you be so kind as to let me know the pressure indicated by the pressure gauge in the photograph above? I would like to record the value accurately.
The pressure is 9 psi
